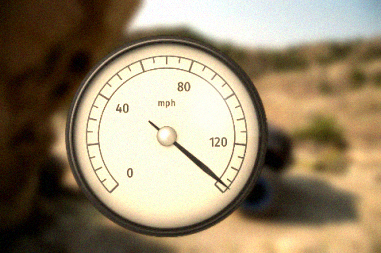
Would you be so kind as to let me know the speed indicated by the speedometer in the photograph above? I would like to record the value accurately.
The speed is 137.5 mph
